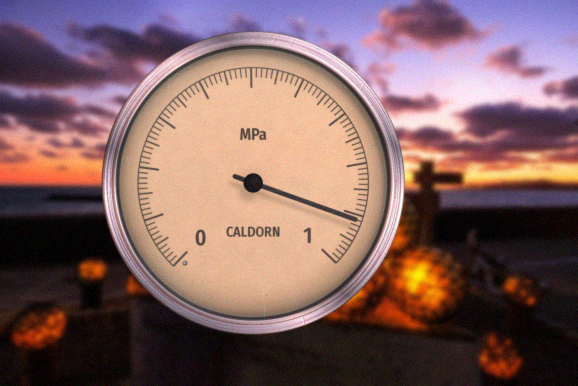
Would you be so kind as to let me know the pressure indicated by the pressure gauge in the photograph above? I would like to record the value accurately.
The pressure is 0.91 MPa
